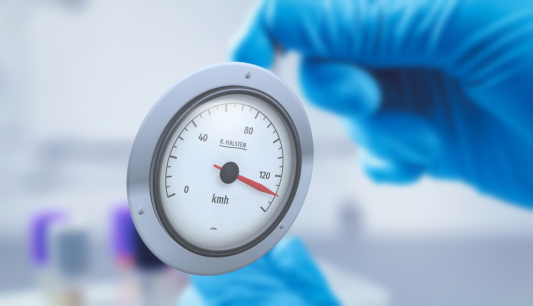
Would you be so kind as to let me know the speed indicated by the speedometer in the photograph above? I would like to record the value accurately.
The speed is 130 km/h
